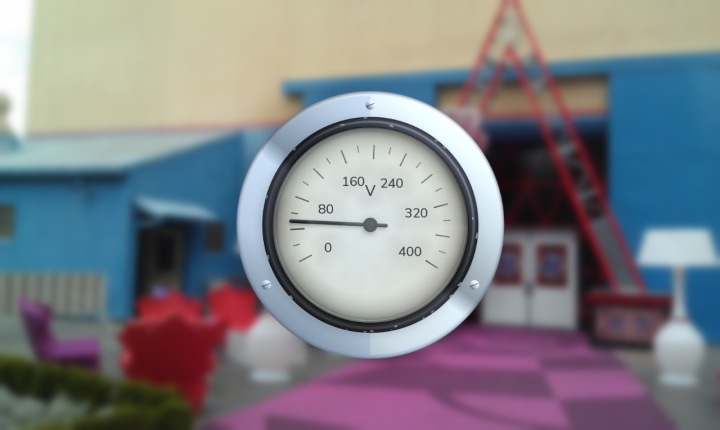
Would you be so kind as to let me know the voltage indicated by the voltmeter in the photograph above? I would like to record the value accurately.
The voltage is 50 V
